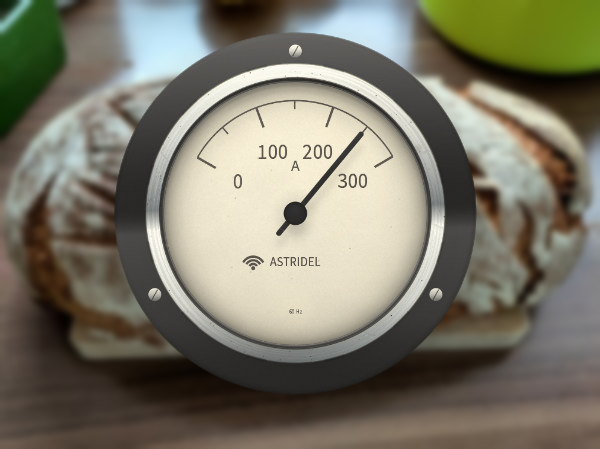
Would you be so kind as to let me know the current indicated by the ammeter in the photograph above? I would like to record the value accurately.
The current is 250 A
